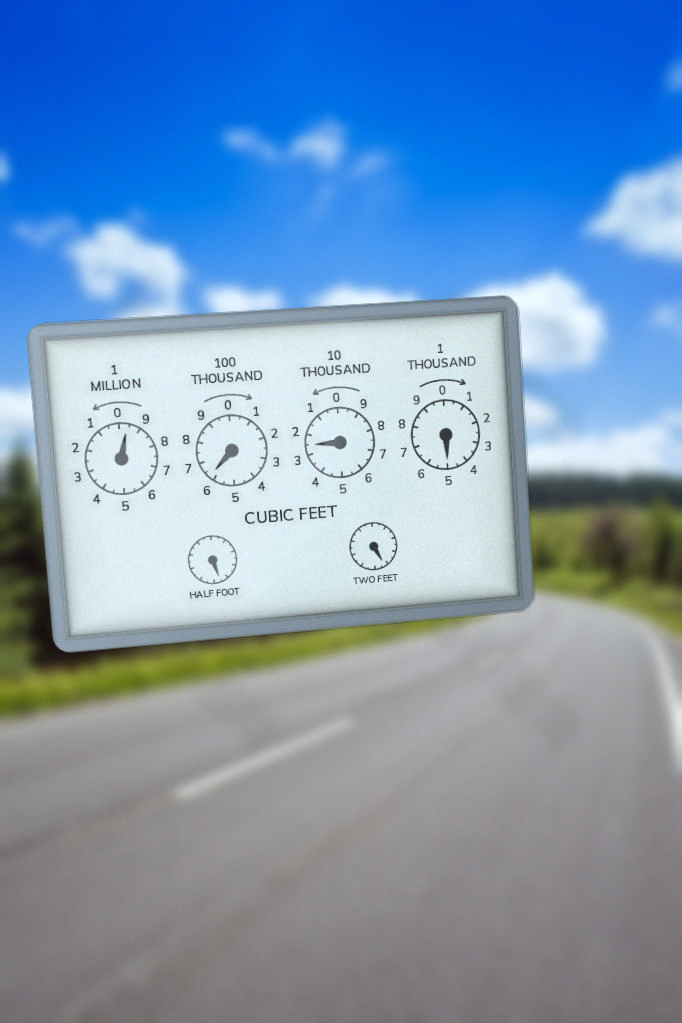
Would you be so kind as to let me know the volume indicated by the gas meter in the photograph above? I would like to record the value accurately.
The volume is 962500 ft³
